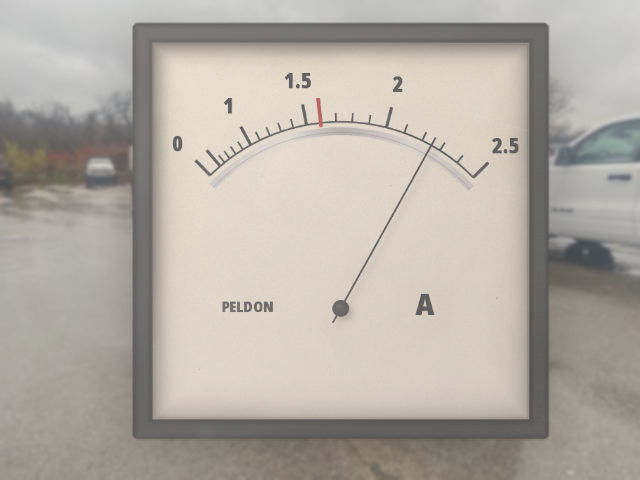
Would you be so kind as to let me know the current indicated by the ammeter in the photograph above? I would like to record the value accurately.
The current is 2.25 A
